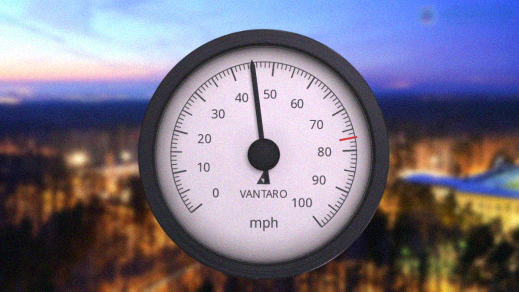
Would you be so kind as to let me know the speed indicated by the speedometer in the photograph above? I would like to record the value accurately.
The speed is 45 mph
